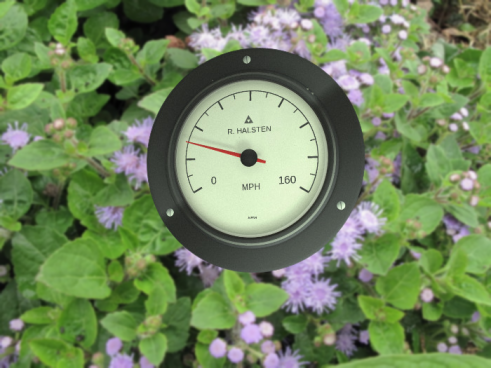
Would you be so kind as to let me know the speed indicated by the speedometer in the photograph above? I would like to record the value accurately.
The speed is 30 mph
